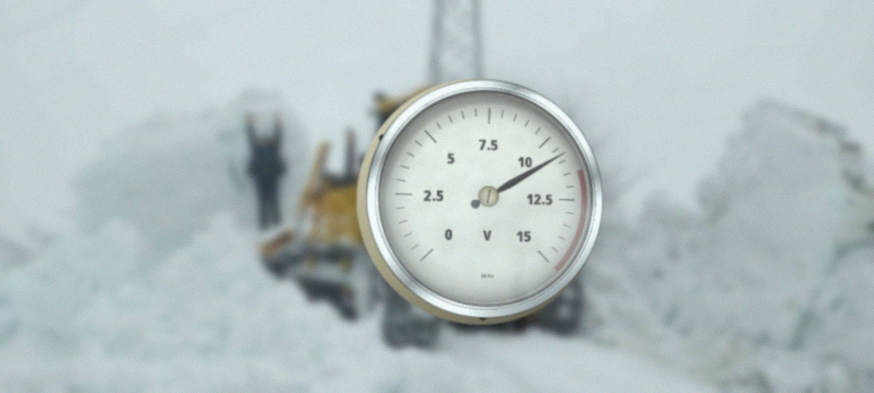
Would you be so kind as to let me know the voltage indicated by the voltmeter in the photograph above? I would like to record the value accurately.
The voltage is 10.75 V
